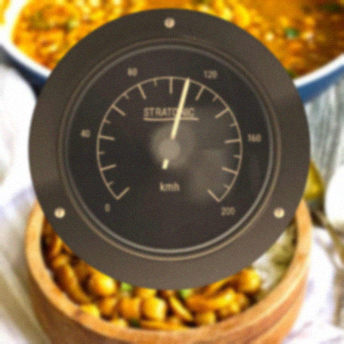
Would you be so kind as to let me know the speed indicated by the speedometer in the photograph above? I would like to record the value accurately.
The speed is 110 km/h
